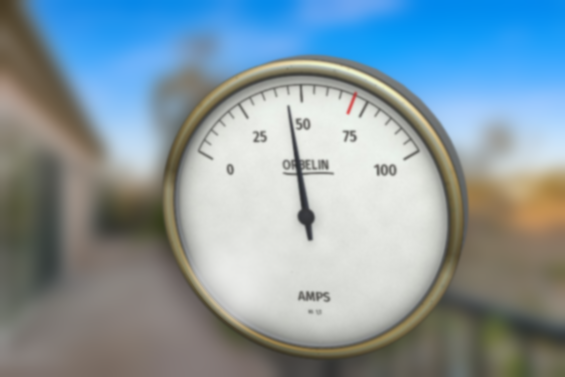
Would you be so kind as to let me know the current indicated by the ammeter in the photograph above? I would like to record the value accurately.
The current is 45 A
